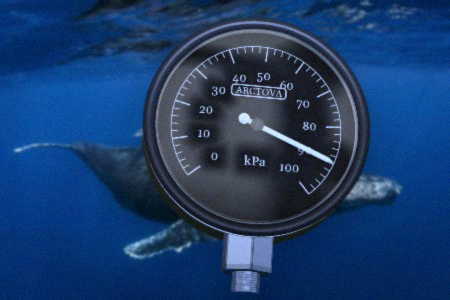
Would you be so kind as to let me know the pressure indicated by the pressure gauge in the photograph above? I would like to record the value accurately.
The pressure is 90 kPa
